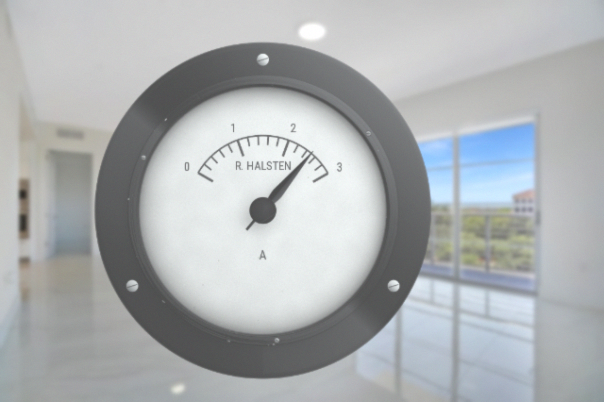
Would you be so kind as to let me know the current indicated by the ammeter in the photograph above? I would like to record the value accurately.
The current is 2.5 A
